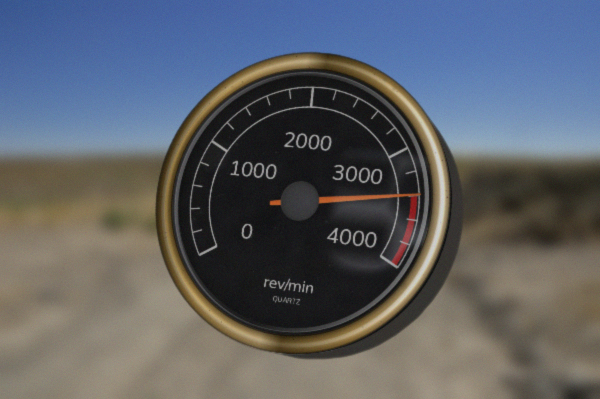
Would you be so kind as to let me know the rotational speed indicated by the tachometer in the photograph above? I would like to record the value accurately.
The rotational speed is 3400 rpm
